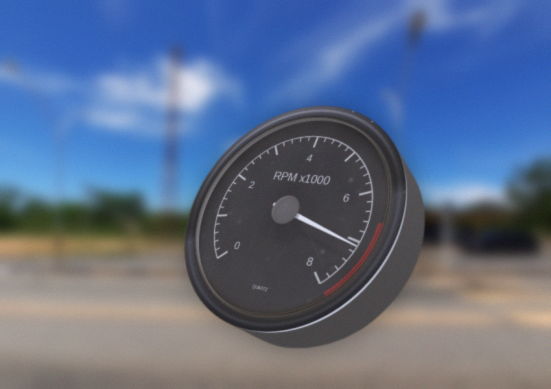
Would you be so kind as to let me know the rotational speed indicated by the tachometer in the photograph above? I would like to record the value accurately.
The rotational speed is 7100 rpm
